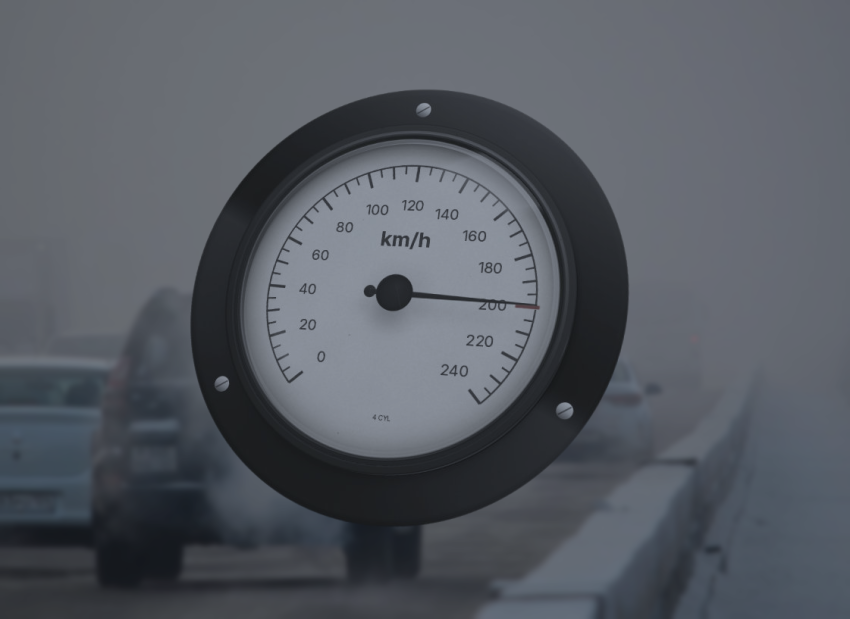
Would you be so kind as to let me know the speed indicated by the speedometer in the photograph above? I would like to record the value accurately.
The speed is 200 km/h
